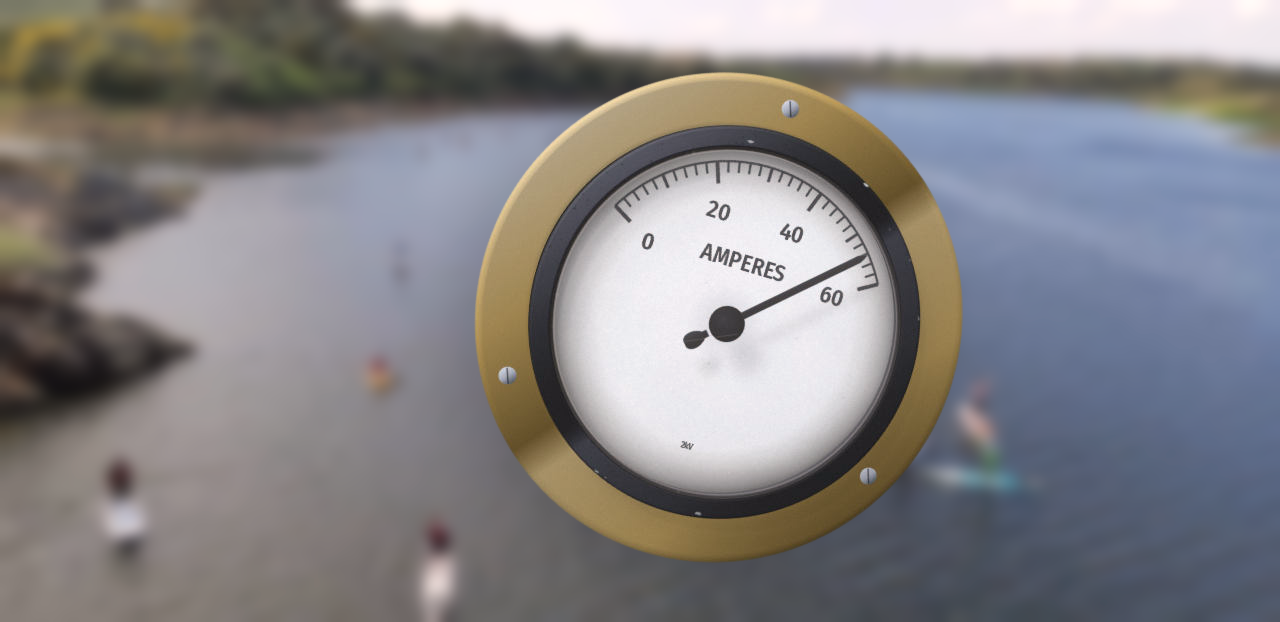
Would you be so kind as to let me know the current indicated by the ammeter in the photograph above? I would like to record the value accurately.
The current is 54 A
